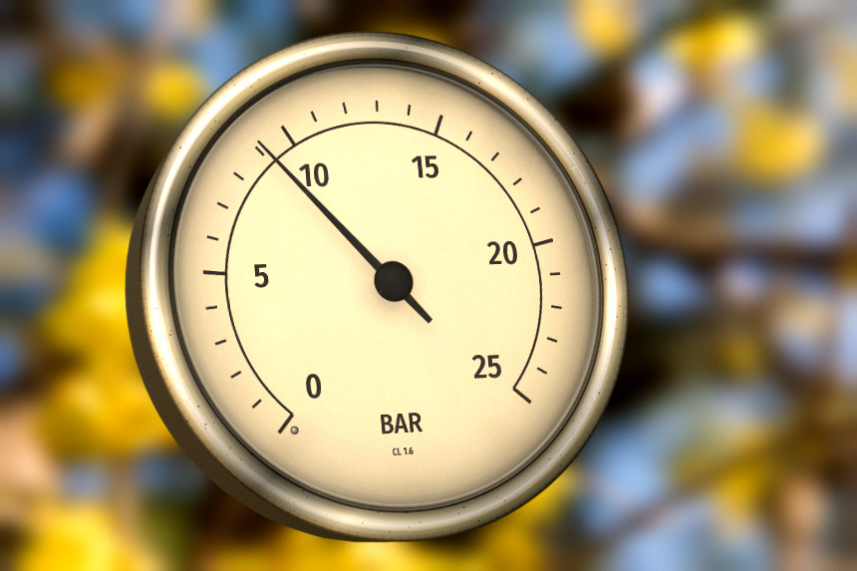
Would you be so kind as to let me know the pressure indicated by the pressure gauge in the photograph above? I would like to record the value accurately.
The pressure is 9 bar
